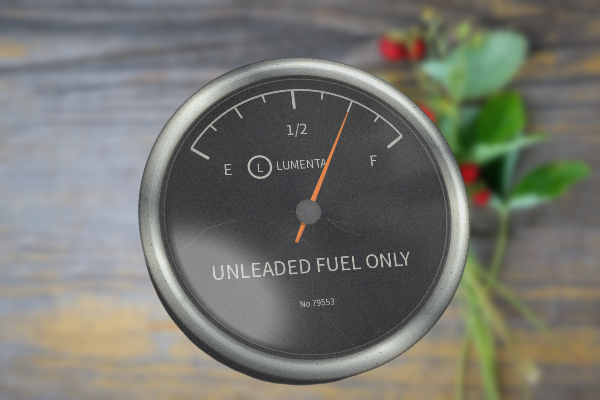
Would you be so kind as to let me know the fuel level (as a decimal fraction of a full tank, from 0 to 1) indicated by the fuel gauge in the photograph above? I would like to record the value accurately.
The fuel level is 0.75
